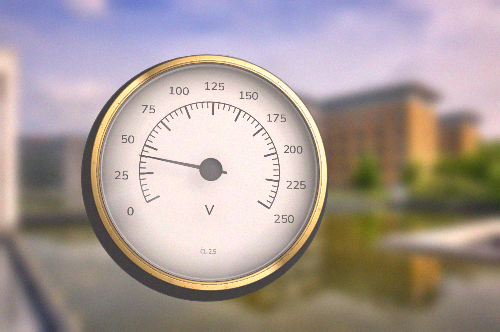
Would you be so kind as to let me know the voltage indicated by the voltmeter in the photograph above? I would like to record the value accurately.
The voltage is 40 V
